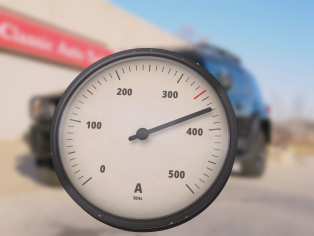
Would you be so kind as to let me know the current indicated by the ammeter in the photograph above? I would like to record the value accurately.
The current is 370 A
